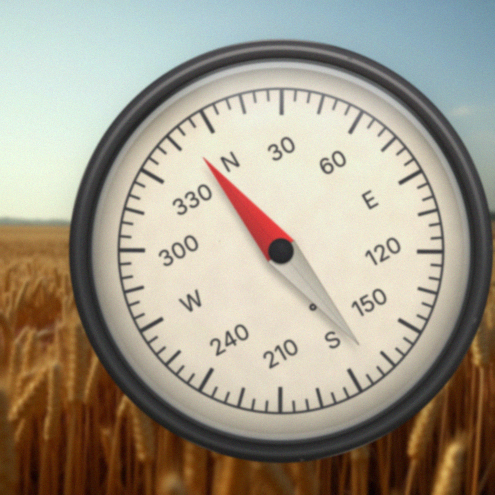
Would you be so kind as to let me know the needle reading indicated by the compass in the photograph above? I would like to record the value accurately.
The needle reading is 350 °
